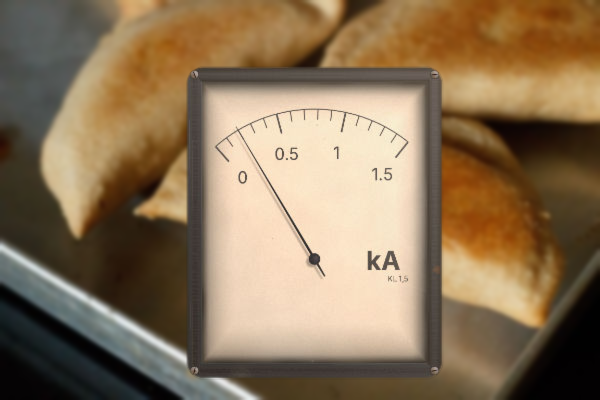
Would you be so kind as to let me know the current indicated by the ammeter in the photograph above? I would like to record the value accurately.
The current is 0.2 kA
